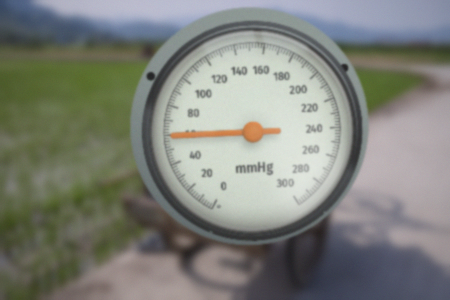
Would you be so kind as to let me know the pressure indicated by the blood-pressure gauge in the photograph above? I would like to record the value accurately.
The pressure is 60 mmHg
